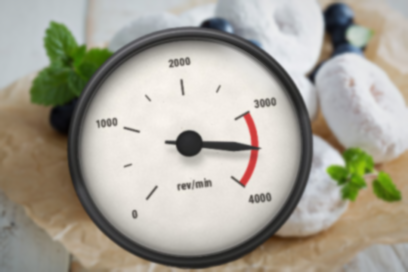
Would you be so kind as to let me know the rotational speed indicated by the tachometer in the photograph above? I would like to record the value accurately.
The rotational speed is 3500 rpm
